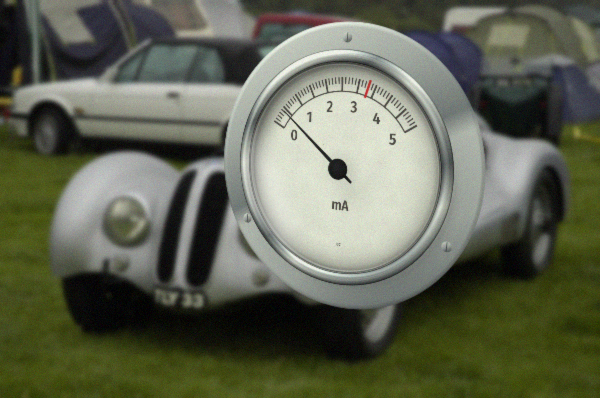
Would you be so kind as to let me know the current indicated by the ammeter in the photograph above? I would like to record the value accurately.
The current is 0.5 mA
